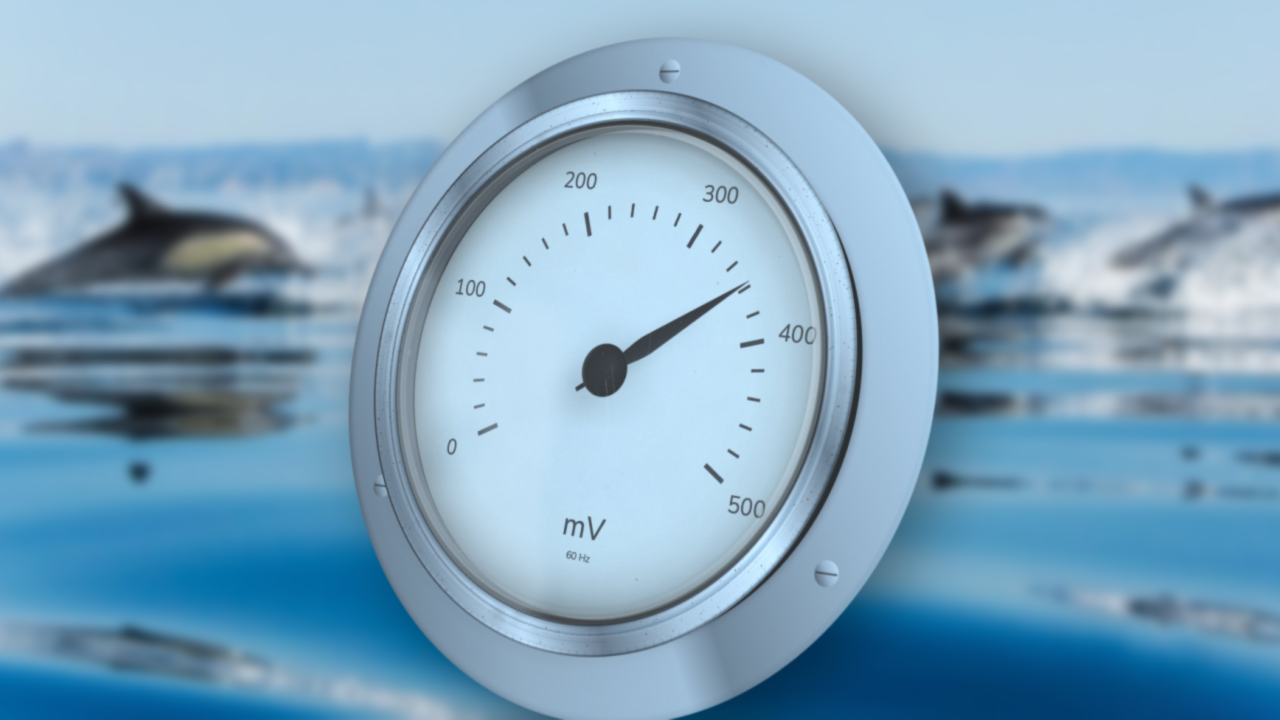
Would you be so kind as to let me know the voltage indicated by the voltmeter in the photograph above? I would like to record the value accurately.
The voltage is 360 mV
